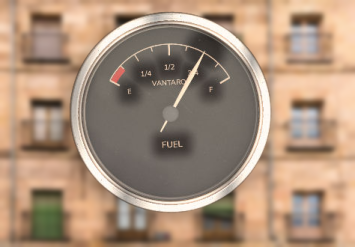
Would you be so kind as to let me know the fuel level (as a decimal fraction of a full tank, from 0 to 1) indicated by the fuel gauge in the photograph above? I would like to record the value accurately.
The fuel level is 0.75
